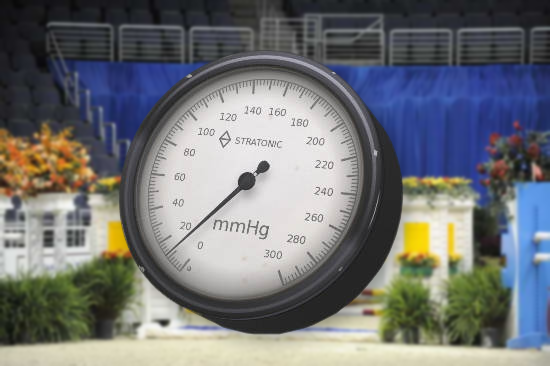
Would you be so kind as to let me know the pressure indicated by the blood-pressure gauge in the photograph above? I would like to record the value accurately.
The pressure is 10 mmHg
